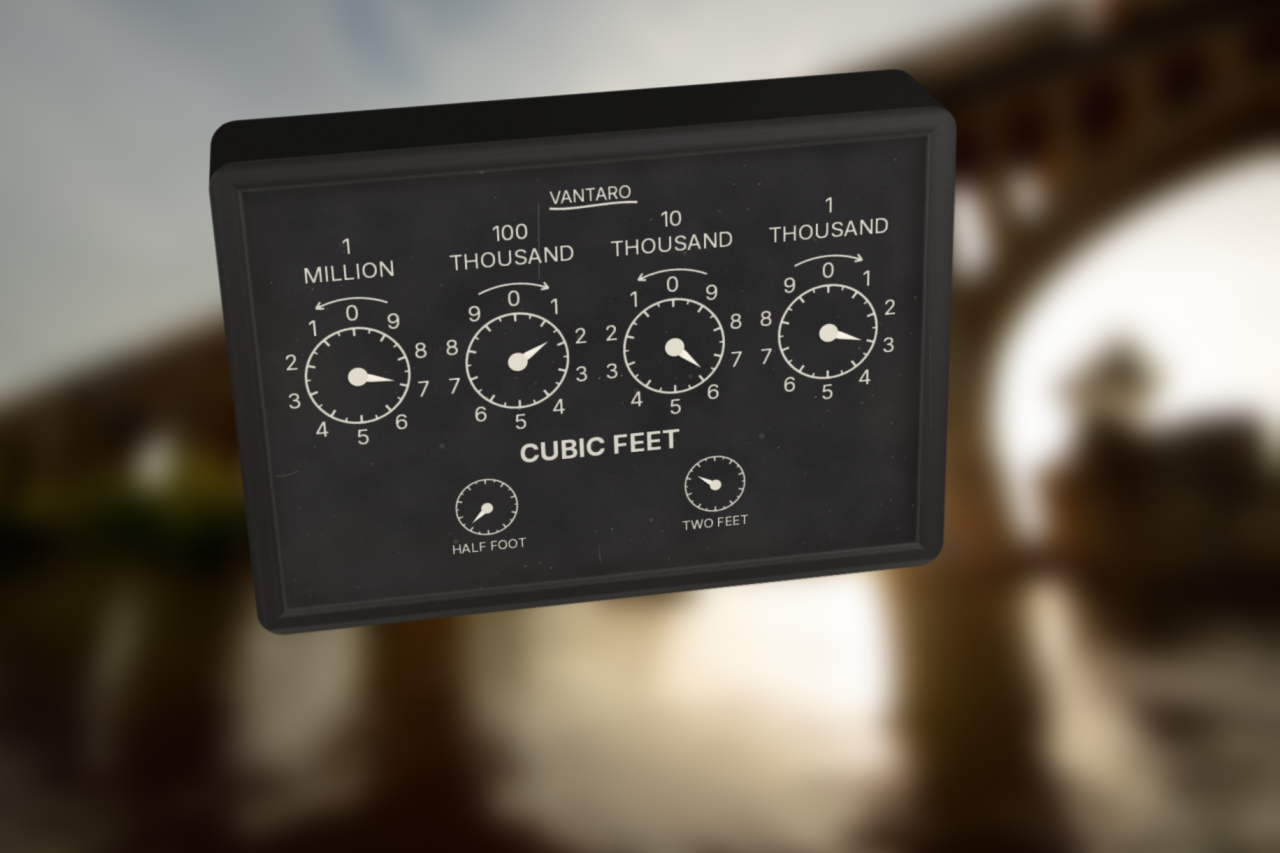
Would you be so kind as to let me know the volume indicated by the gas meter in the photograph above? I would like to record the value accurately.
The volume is 716300 ft³
